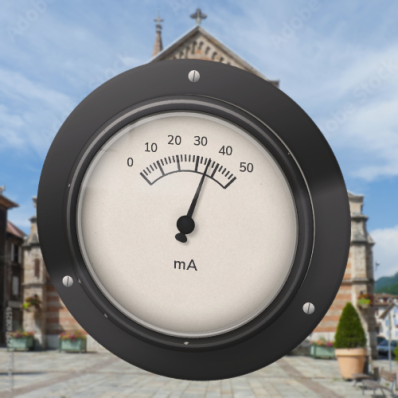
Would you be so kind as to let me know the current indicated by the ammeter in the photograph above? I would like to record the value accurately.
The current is 36 mA
